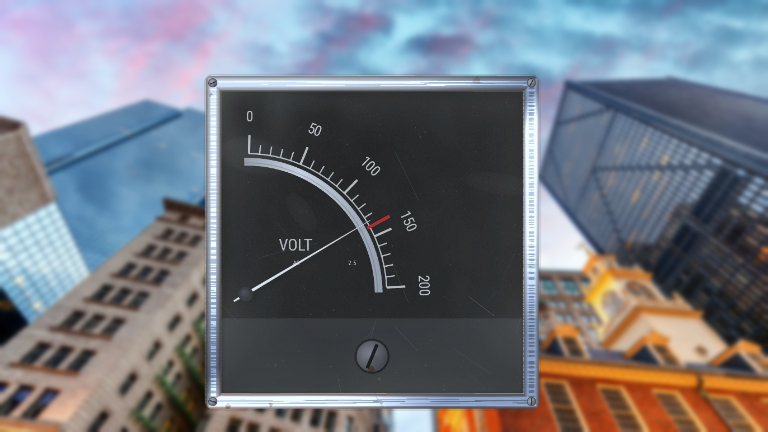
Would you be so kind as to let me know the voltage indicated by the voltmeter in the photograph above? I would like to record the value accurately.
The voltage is 135 V
